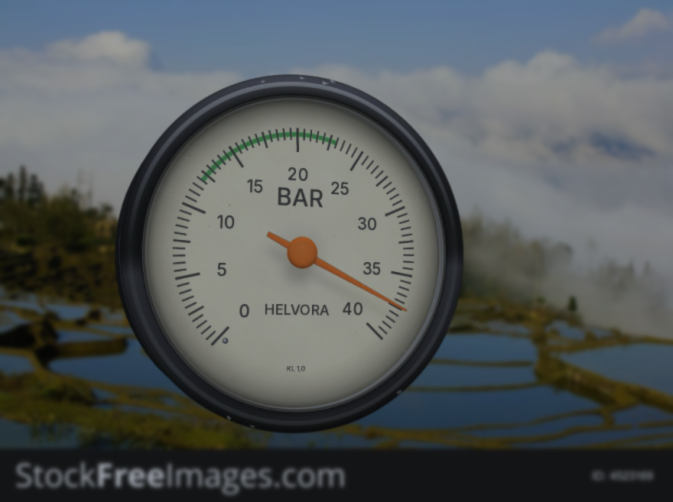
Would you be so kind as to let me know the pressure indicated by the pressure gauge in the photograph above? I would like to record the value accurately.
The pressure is 37.5 bar
